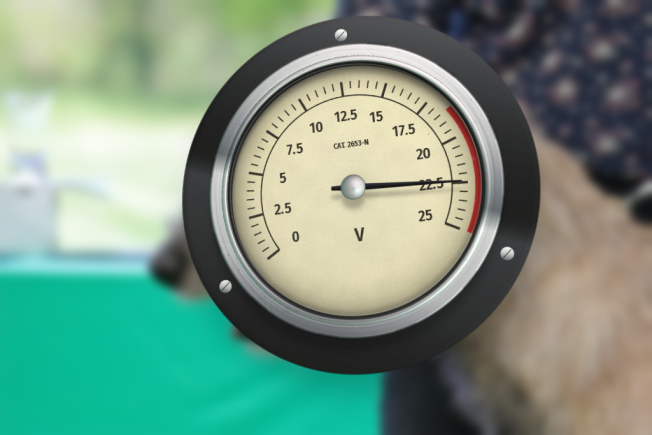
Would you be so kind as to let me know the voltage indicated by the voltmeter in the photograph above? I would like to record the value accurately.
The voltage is 22.5 V
